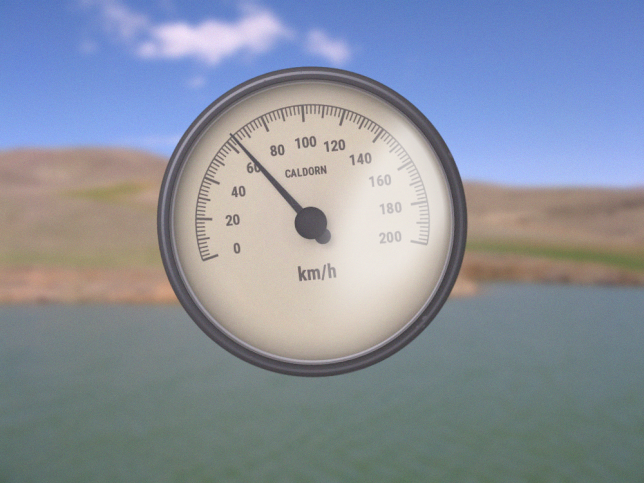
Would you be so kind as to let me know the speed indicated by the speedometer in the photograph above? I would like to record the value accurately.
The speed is 64 km/h
